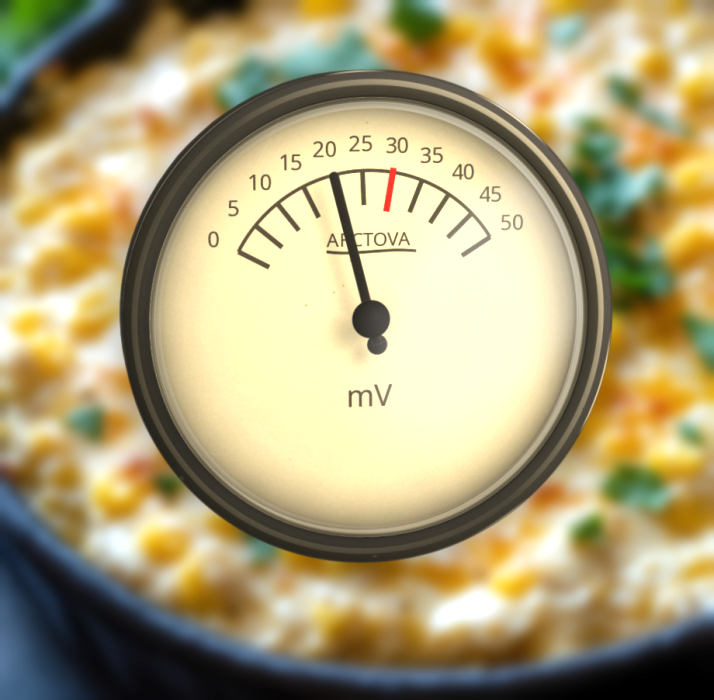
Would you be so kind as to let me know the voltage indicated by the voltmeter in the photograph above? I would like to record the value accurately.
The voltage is 20 mV
